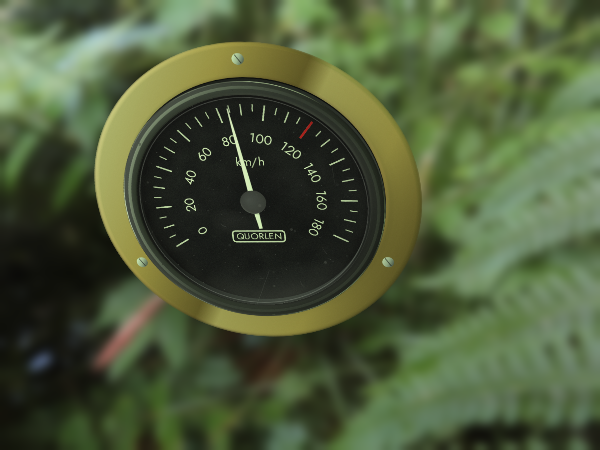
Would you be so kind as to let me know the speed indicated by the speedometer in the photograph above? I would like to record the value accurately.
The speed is 85 km/h
